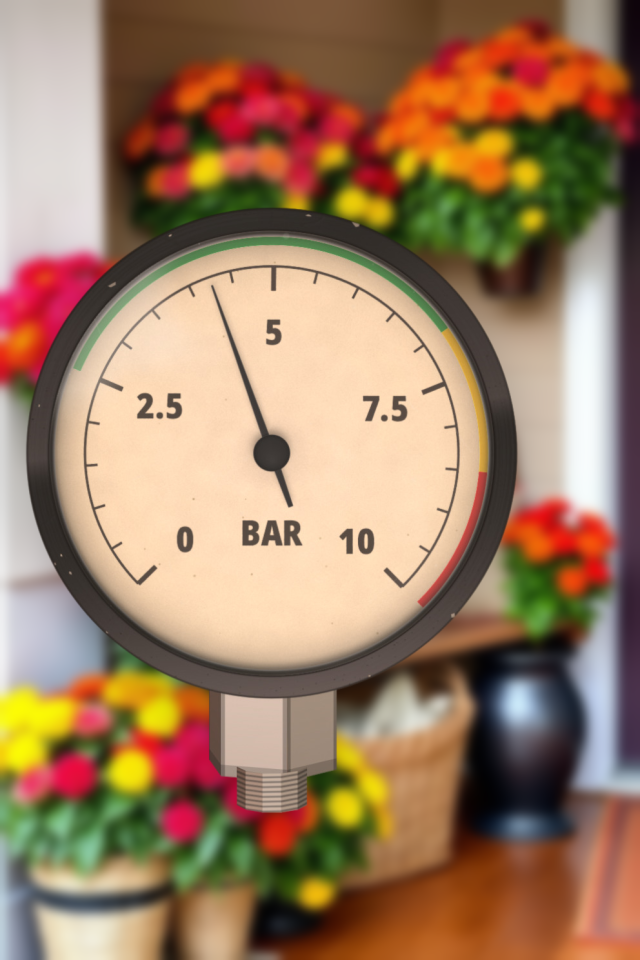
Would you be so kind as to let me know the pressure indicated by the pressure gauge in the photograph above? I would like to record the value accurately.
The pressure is 4.25 bar
